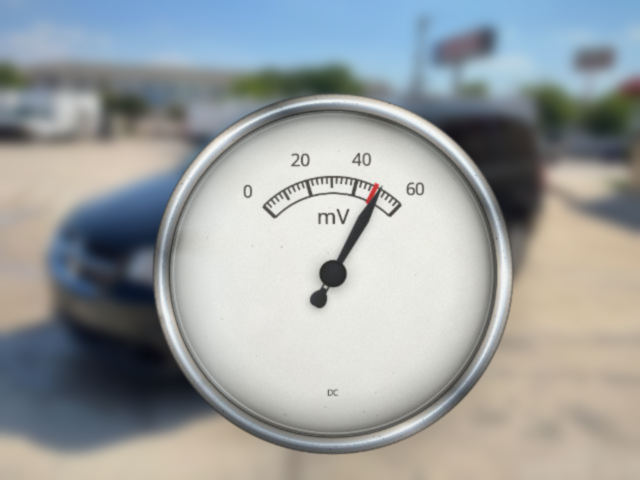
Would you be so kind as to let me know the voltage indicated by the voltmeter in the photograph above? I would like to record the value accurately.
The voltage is 50 mV
